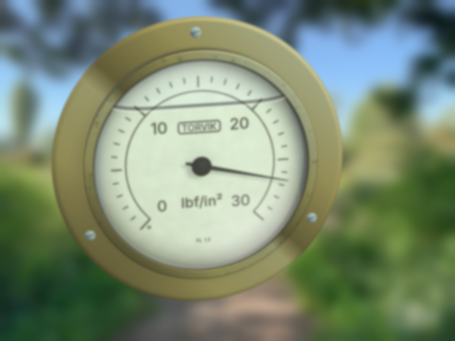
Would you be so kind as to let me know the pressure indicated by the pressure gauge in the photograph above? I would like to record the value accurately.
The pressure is 26.5 psi
